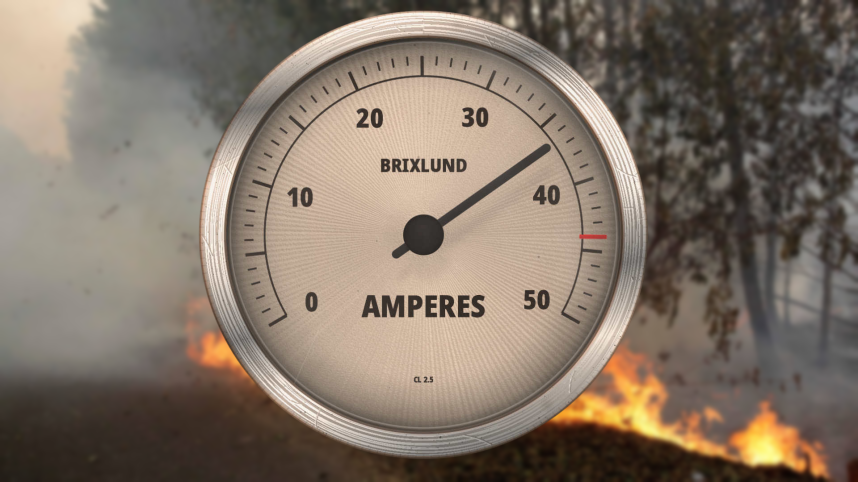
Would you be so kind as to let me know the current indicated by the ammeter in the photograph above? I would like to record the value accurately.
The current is 36.5 A
